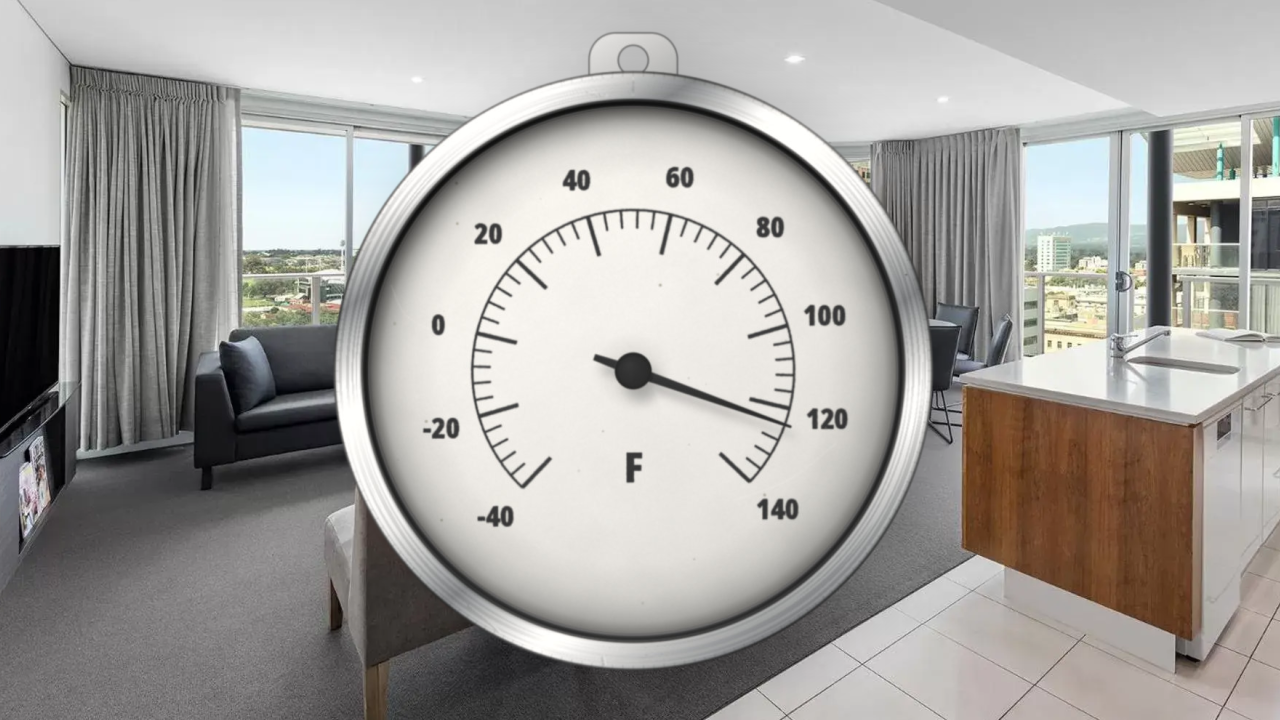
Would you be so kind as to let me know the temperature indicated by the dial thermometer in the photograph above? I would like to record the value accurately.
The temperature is 124 °F
